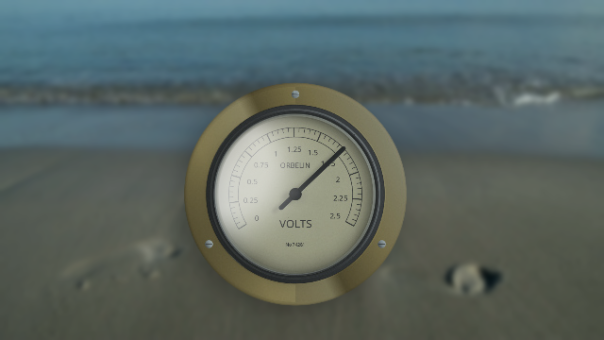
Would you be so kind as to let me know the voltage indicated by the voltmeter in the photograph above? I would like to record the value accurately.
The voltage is 1.75 V
